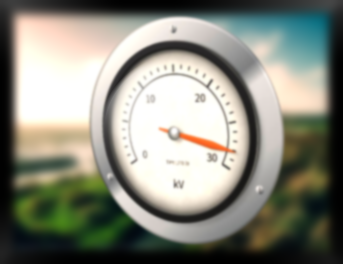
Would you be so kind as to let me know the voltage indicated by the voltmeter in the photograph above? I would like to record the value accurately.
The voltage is 28 kV
